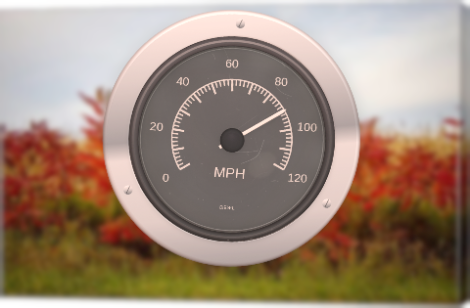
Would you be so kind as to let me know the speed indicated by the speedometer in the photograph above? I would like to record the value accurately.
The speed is 90 mph
